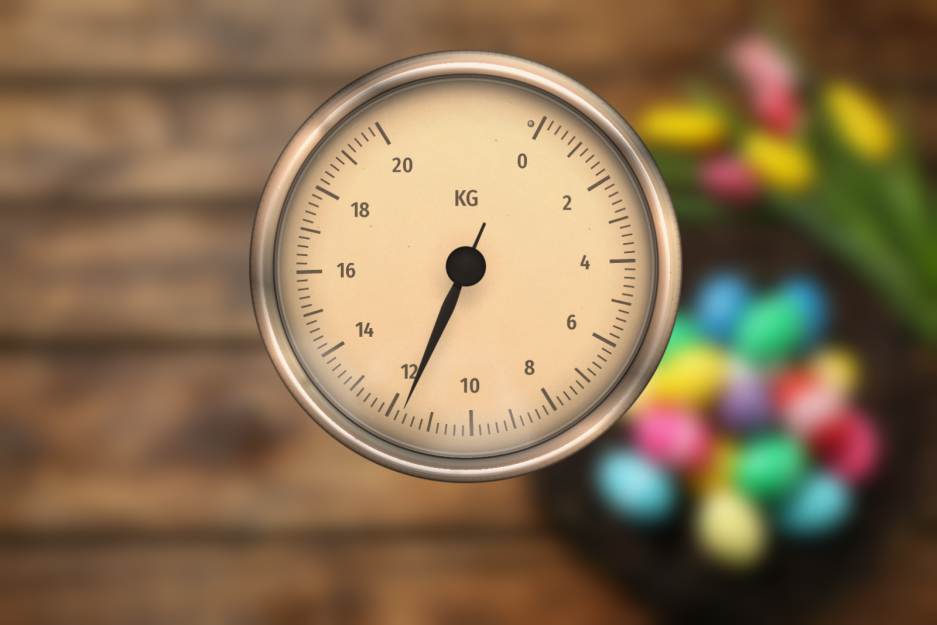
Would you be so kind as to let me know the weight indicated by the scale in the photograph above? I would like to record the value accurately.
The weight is 11.7 kg
